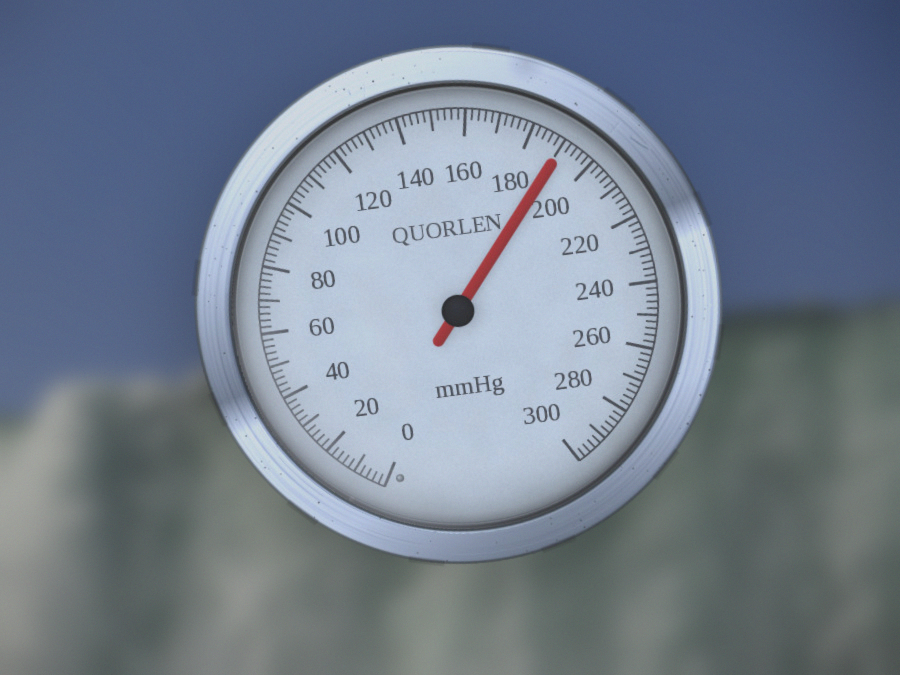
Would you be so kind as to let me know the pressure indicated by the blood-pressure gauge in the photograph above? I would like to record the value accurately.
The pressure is 190 mmHg
